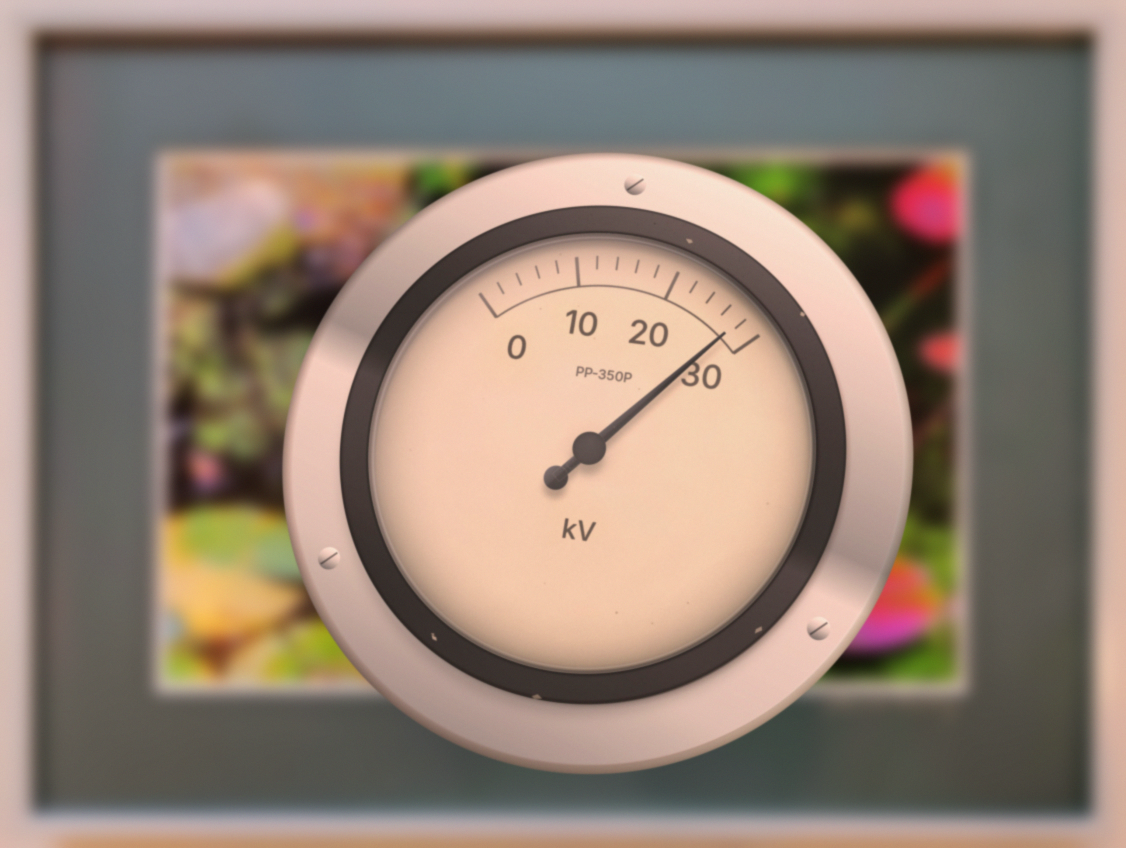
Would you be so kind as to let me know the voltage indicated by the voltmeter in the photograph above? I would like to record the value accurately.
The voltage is 28 kV
